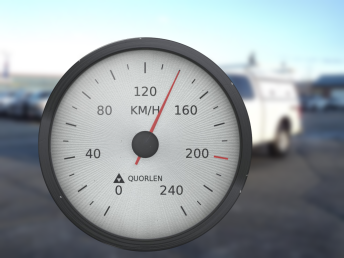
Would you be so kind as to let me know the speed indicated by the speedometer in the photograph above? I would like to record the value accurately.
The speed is 140 km/h
